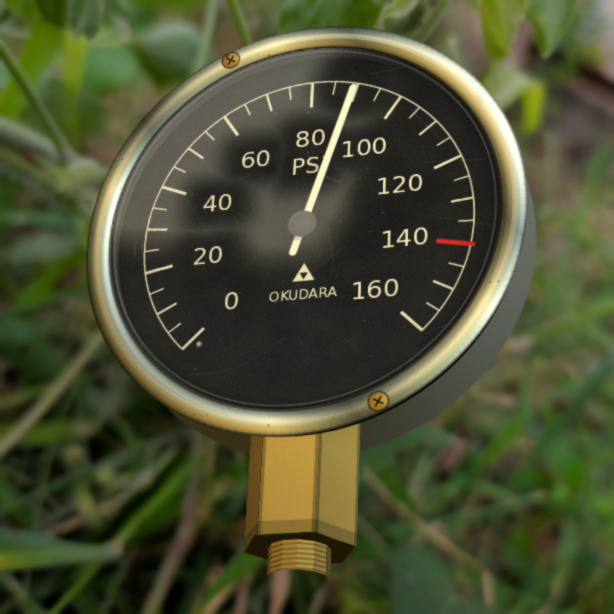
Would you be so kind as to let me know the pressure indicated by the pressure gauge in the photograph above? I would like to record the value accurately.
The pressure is 90 psi
